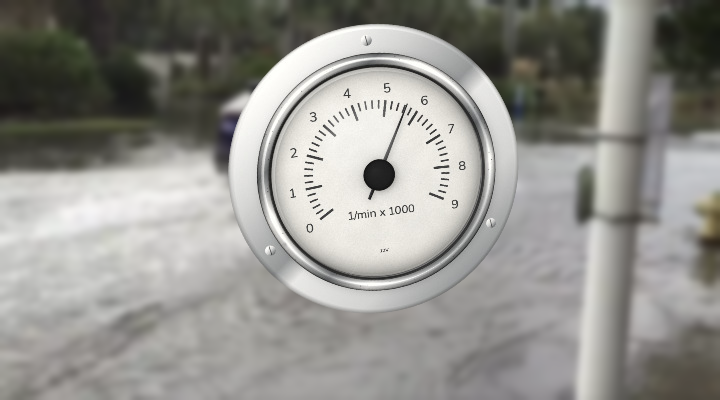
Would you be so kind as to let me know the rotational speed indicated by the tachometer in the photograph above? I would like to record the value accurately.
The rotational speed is 5600 rpm
